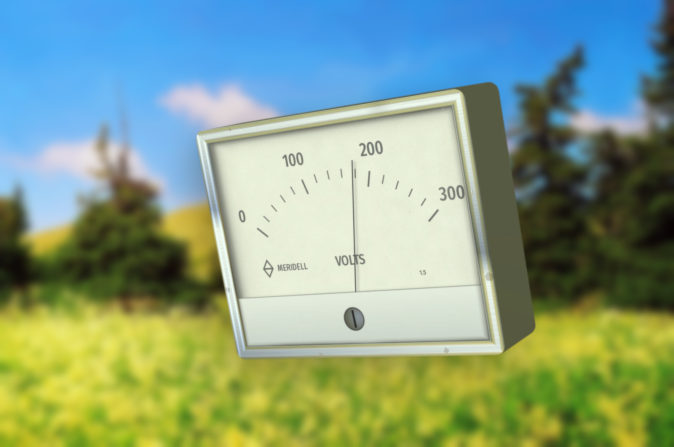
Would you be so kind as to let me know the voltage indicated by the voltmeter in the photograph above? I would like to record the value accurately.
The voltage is 180 V
